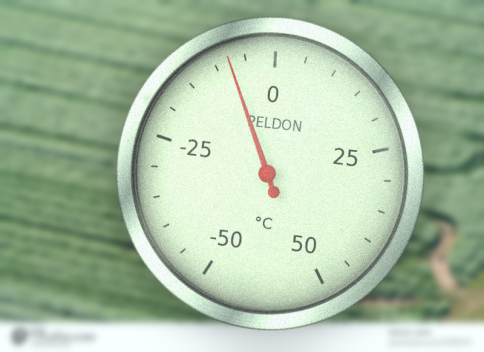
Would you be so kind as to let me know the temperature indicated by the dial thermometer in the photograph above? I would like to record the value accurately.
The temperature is -7.5 °C
